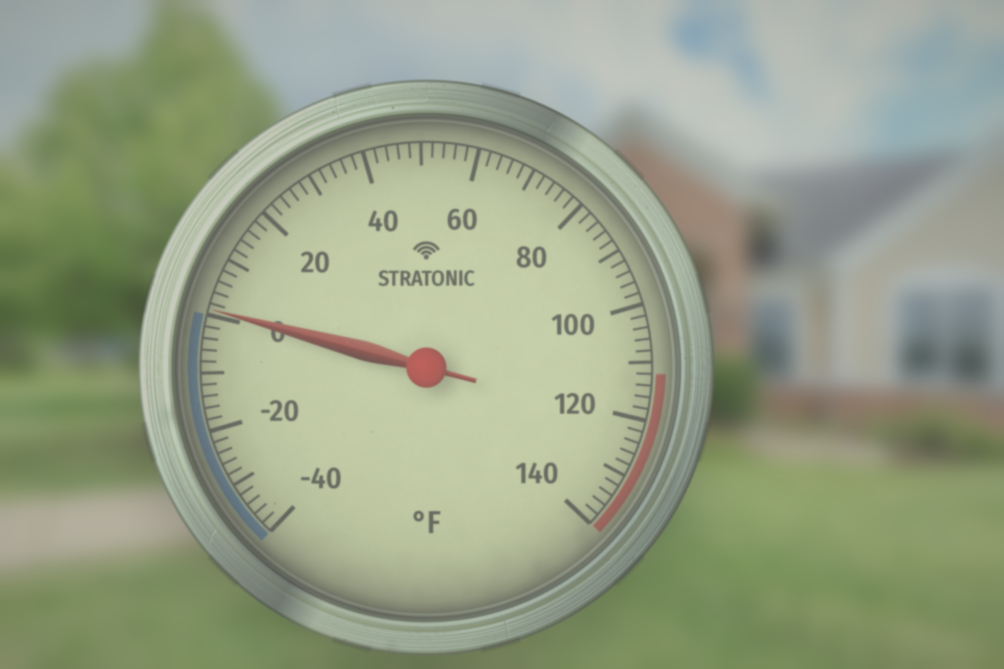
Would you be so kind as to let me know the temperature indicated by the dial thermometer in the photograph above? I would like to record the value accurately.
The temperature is 1 °F
